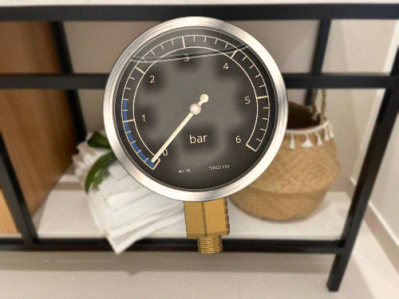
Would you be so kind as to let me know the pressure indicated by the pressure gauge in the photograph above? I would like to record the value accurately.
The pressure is 0.1 bar
